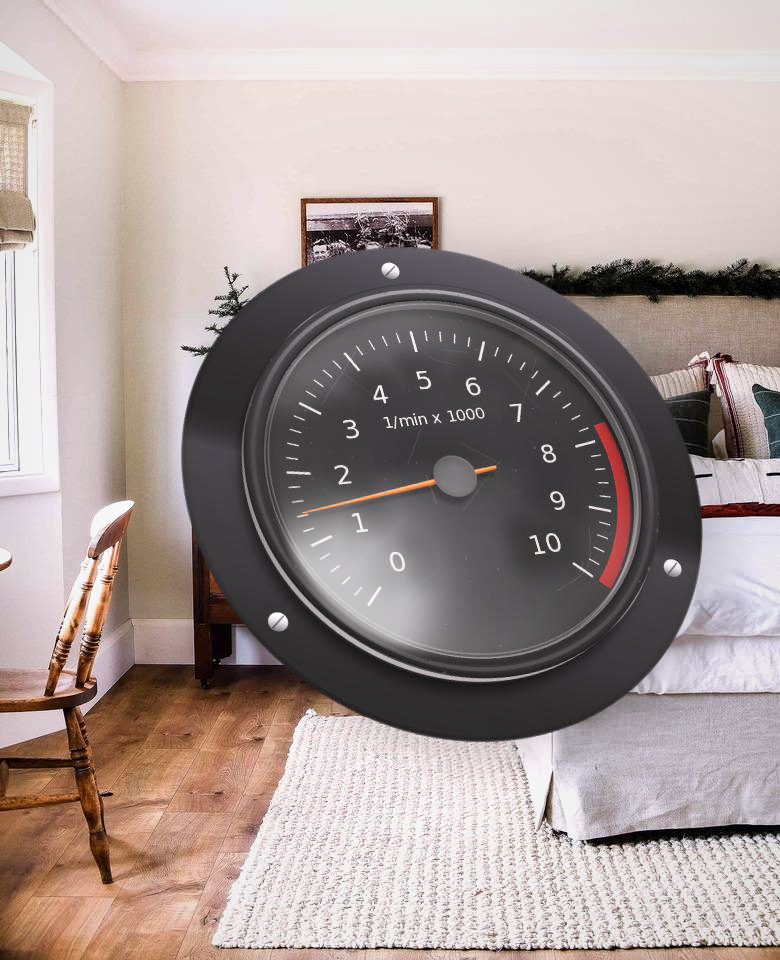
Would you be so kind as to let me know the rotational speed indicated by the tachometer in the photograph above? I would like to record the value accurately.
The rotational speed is 1400 rpm
